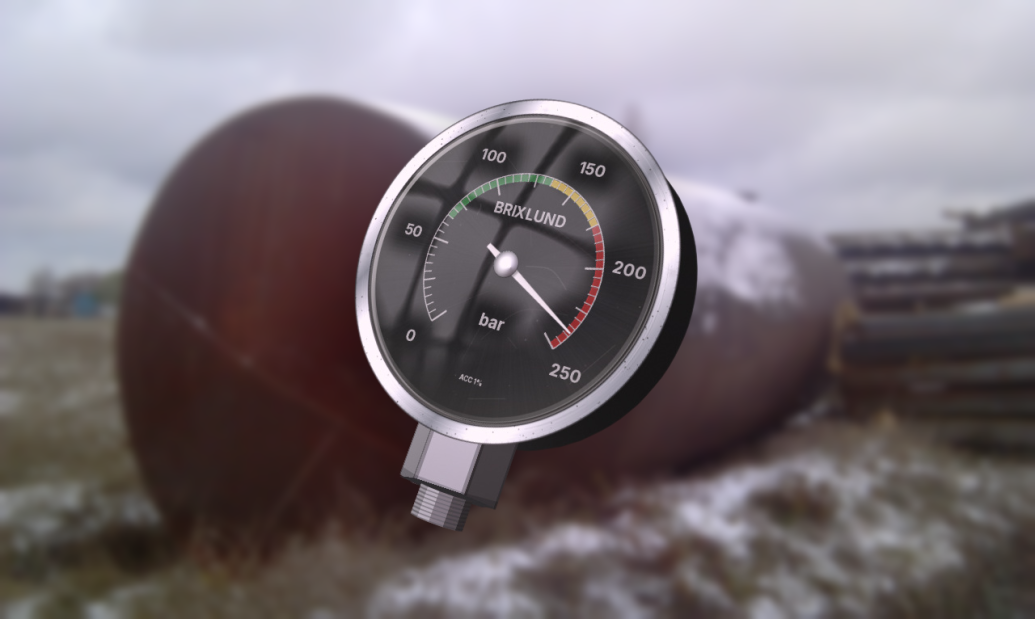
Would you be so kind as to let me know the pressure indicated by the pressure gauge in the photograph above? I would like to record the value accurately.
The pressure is 237.5 bar
